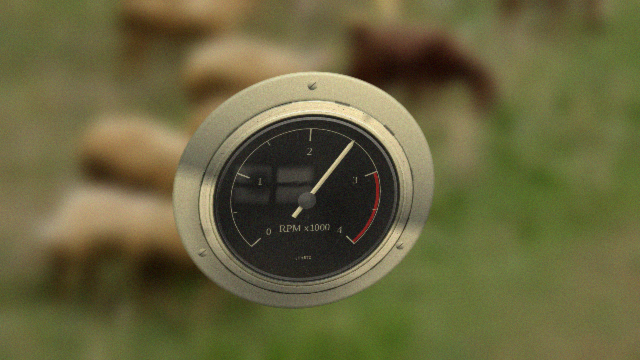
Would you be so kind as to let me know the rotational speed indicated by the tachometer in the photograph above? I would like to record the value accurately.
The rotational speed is 2500 rpm
